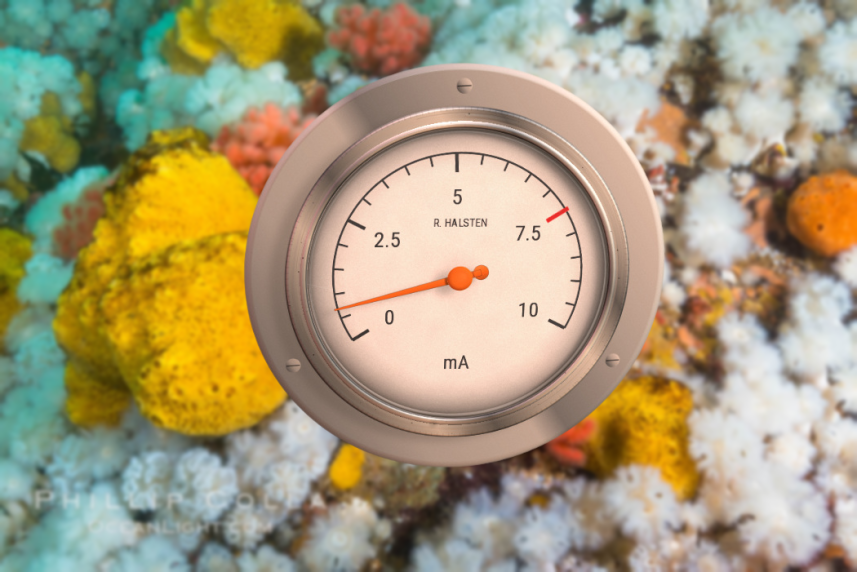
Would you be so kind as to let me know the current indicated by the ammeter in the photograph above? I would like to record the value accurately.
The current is 0.75 mA
